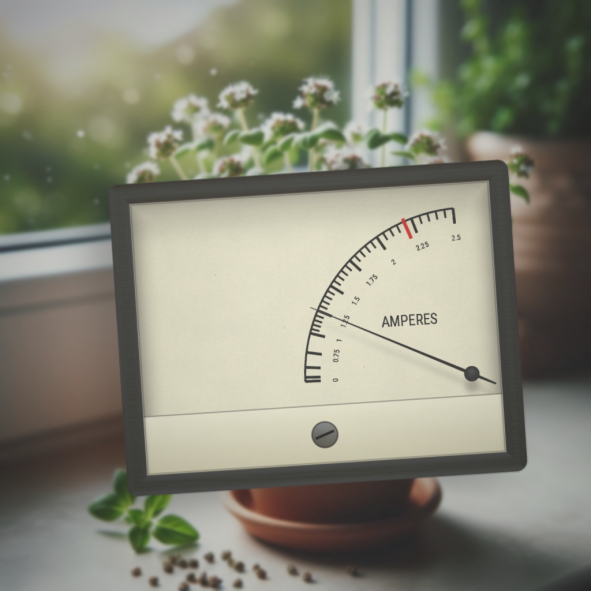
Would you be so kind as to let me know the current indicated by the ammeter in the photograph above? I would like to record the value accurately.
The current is 1.25 A
